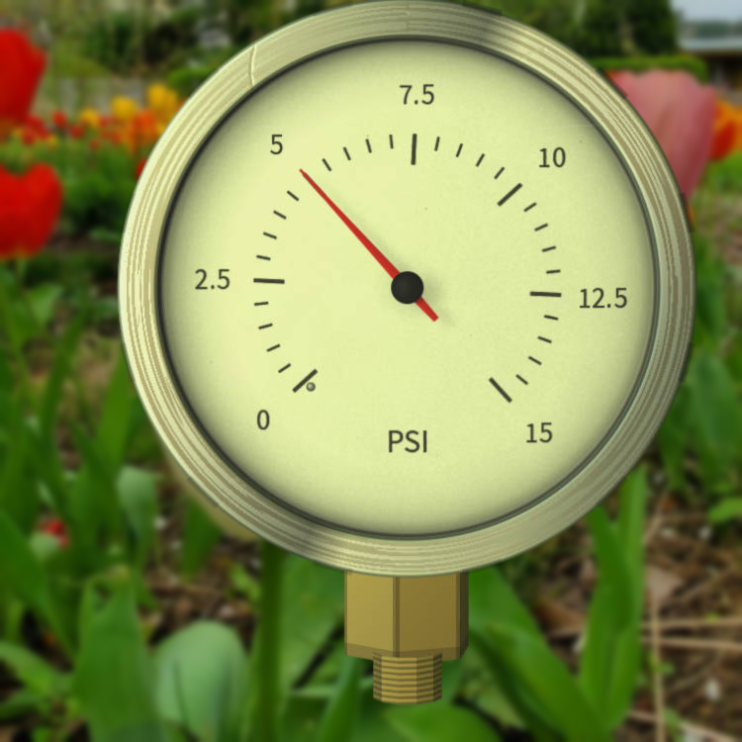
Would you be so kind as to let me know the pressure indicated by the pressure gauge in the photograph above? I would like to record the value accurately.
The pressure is 5 psi
